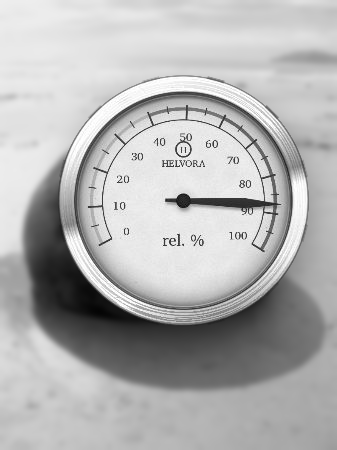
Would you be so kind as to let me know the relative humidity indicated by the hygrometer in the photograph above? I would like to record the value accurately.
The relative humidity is 87.5 %
